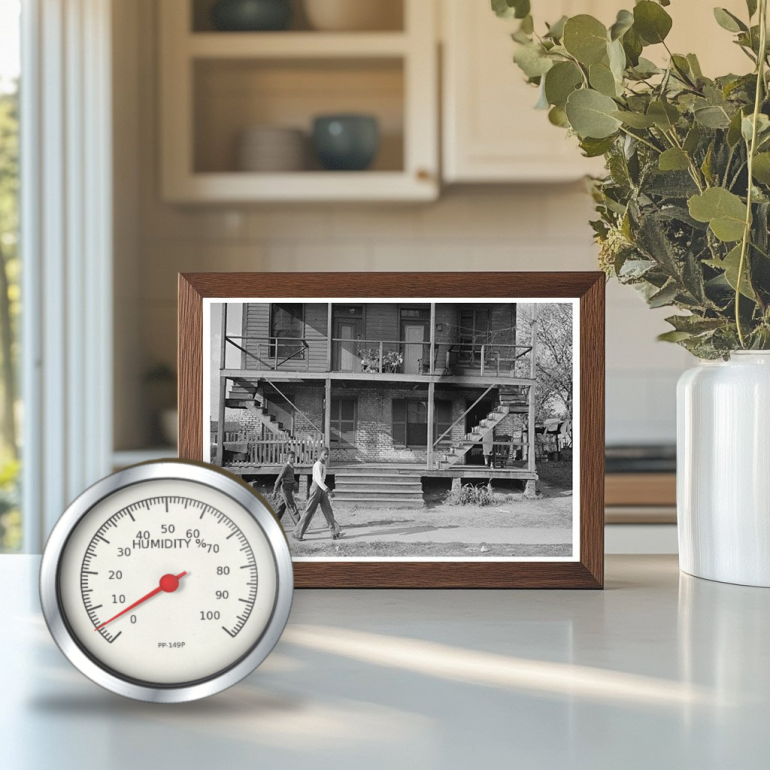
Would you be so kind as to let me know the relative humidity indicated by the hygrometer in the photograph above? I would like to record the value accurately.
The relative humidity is 5 %
